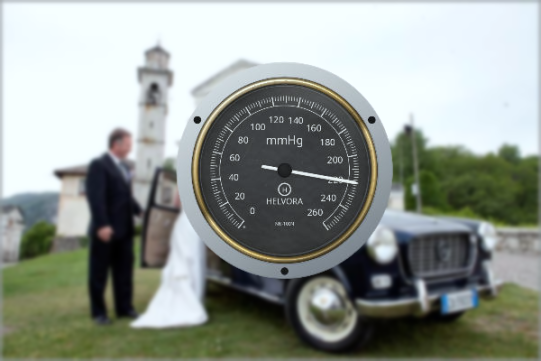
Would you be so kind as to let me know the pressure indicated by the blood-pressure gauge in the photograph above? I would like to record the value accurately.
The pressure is 220 mmHg
